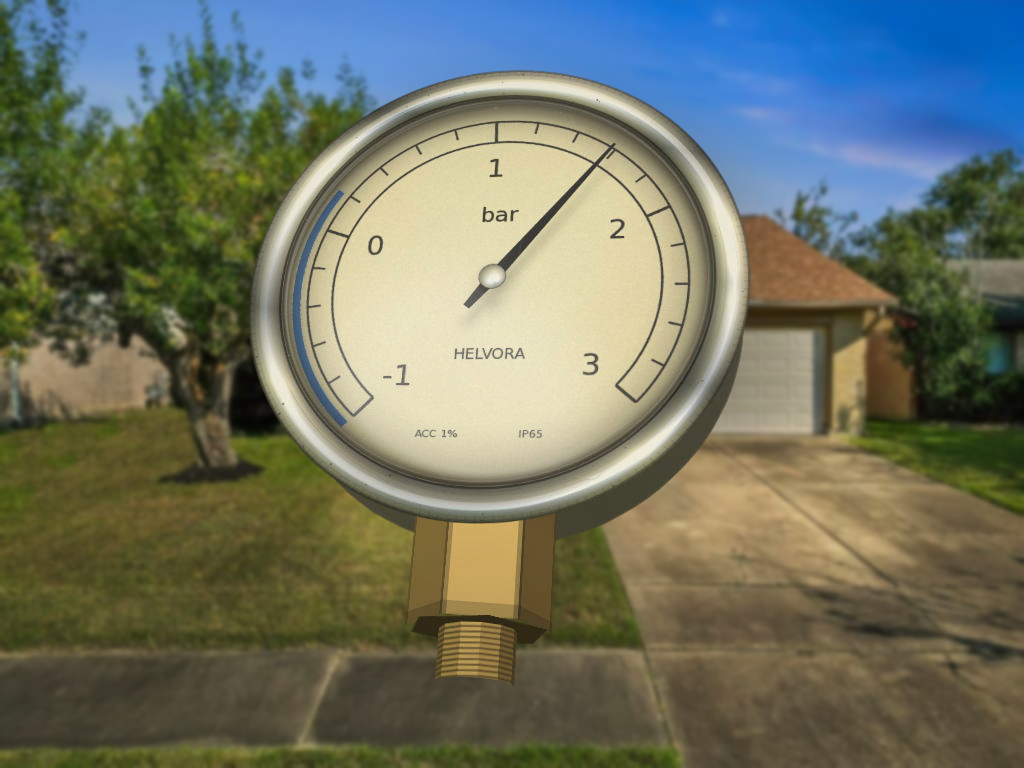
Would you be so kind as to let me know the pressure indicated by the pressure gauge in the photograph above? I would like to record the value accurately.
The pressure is 1.6 bar
